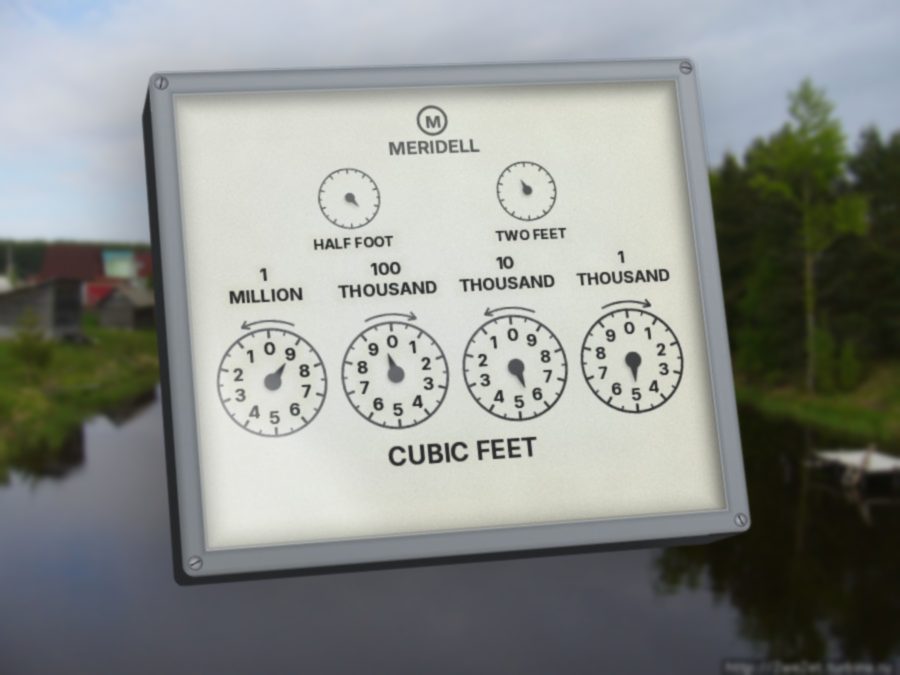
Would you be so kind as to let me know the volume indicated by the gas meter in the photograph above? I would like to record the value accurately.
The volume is 895500 ft³
